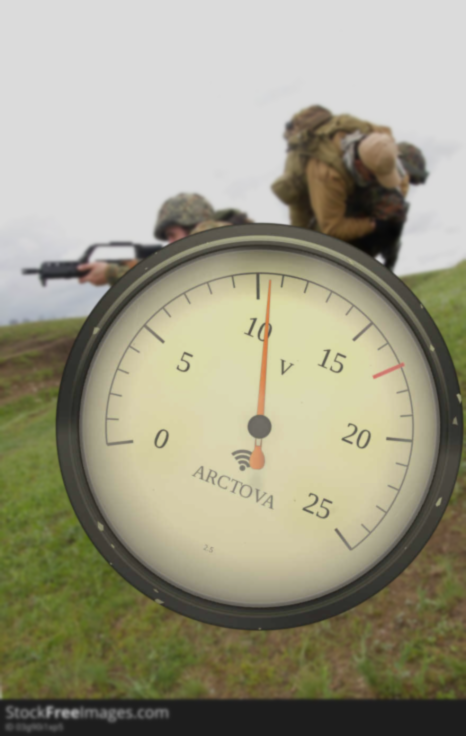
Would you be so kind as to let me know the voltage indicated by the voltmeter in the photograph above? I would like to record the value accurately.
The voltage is 10.5 V
